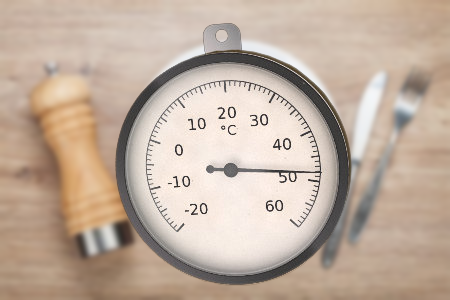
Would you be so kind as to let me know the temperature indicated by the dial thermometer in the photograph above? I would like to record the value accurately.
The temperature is 48 °C
